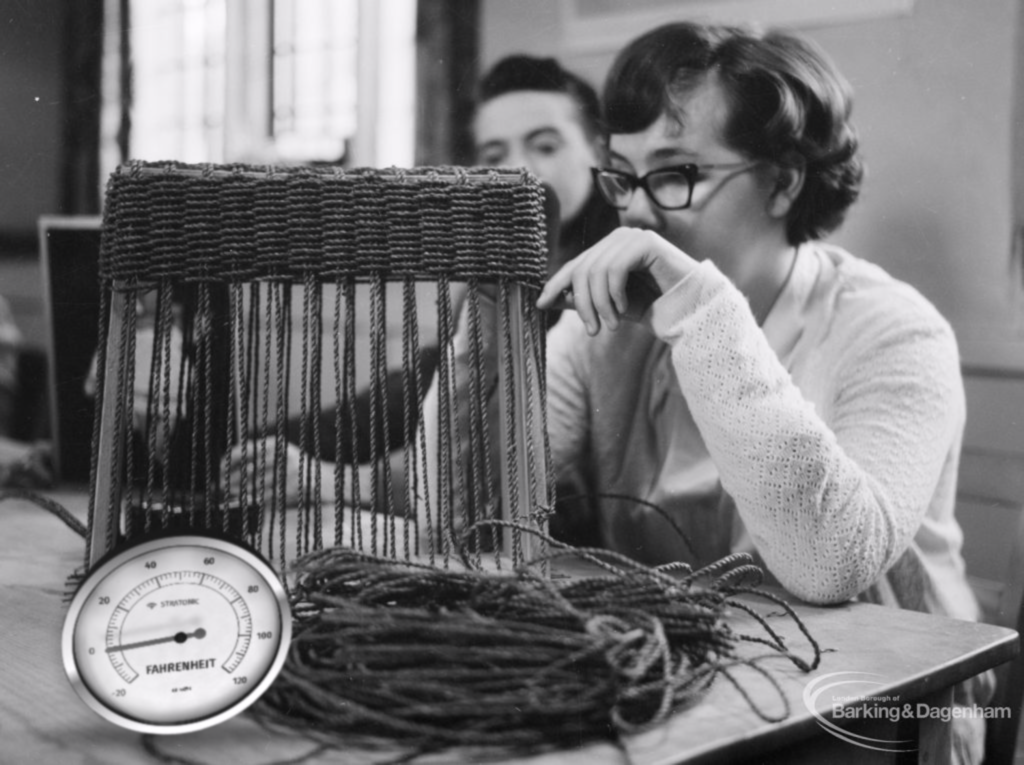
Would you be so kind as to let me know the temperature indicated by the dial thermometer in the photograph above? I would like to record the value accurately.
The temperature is 0 °F
